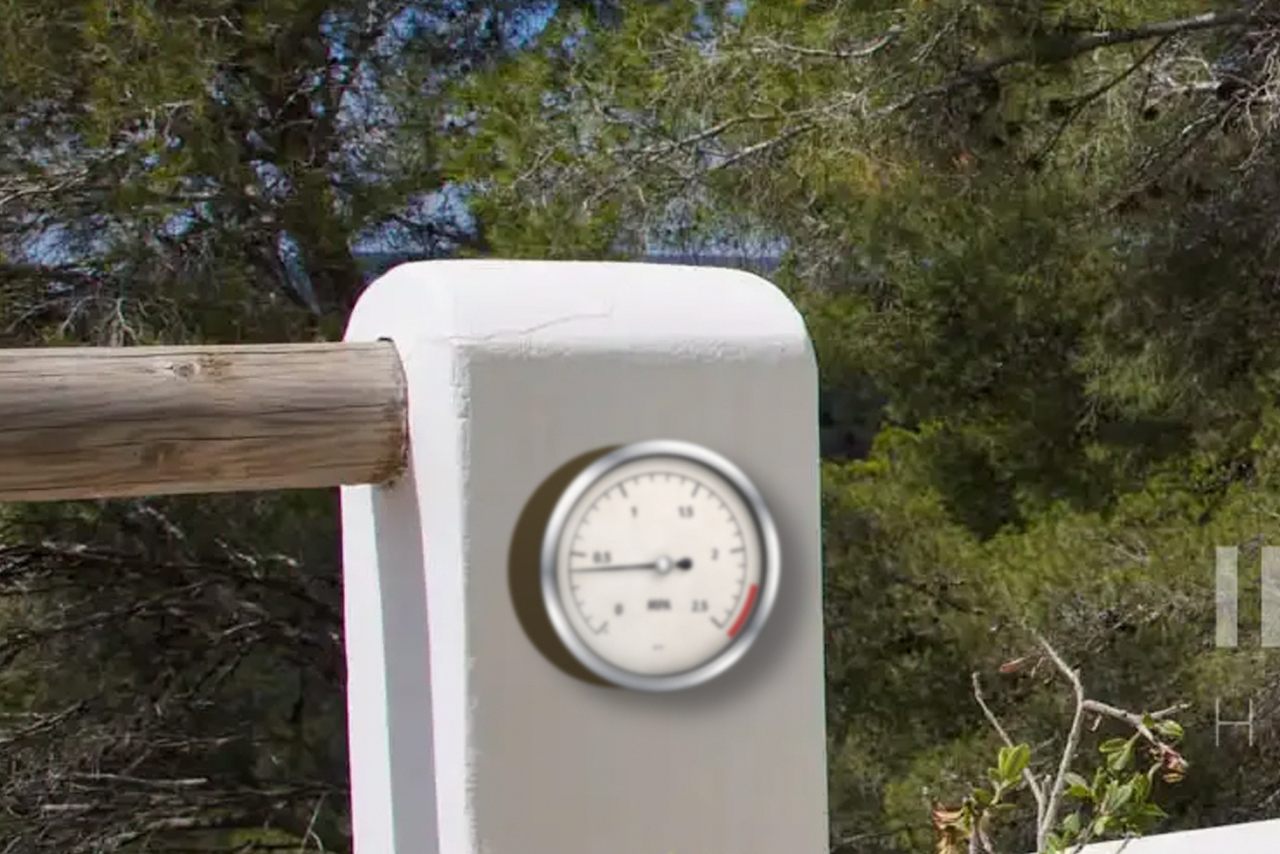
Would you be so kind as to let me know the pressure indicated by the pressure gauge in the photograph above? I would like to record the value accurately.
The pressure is 0.4 MPa
